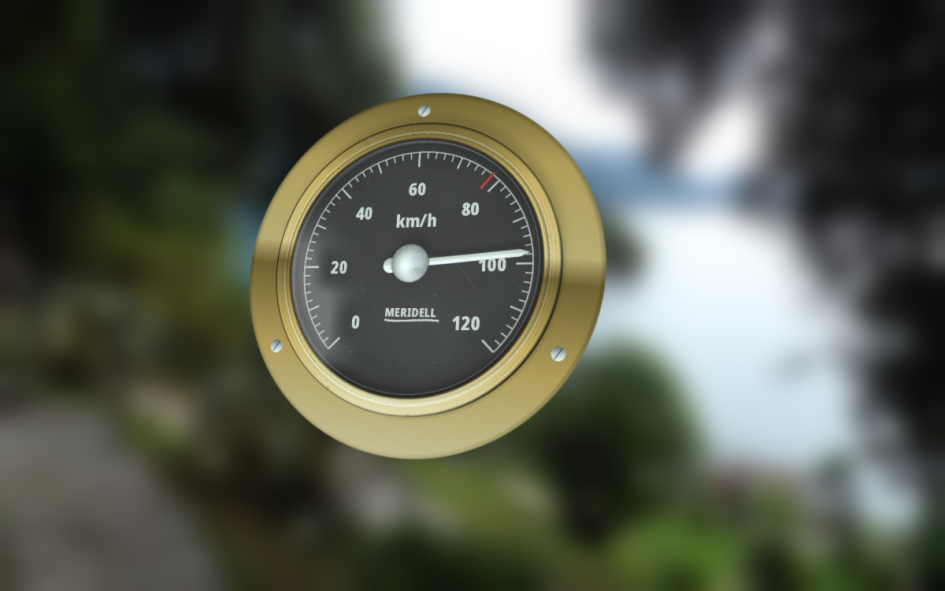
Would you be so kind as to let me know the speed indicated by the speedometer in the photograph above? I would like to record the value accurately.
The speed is 98 km/h
